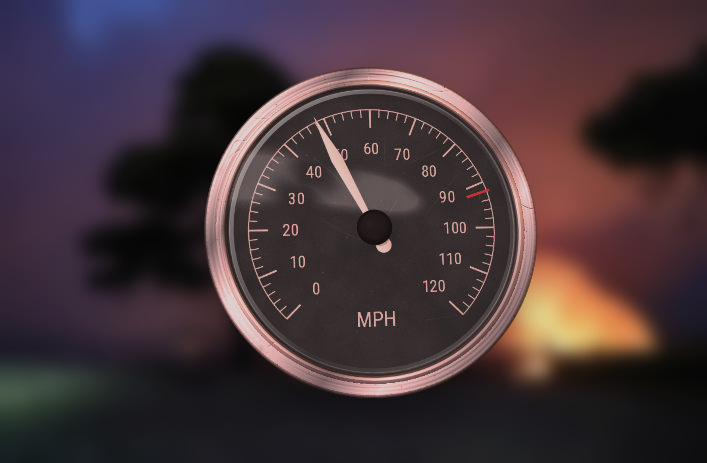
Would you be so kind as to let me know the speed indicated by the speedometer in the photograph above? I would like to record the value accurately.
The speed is 48 mph
